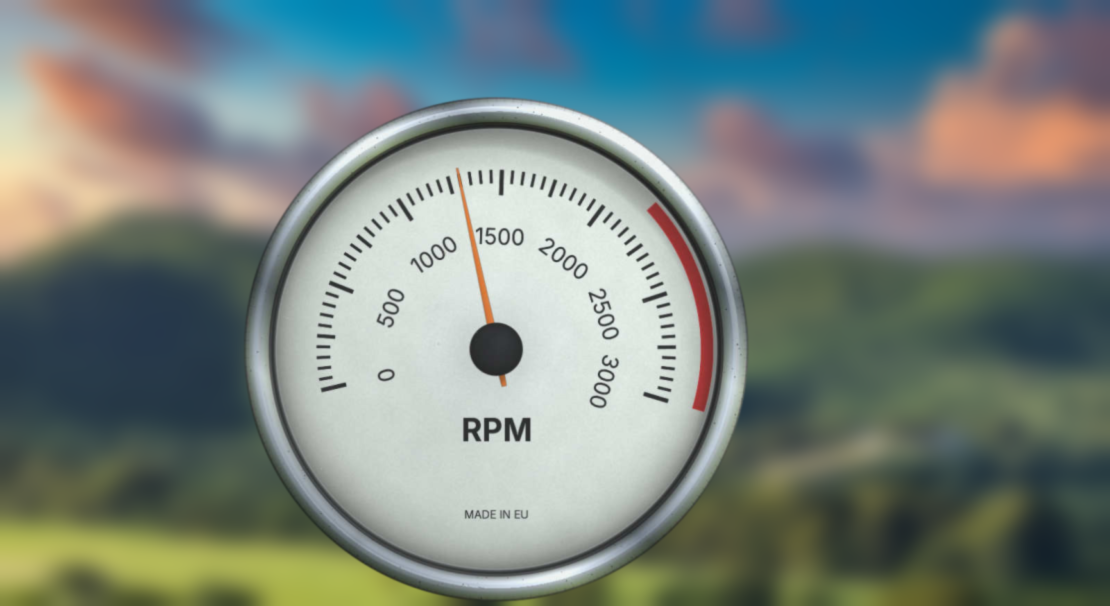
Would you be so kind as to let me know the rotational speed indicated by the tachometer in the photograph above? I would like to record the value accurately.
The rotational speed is 1300 rpm
